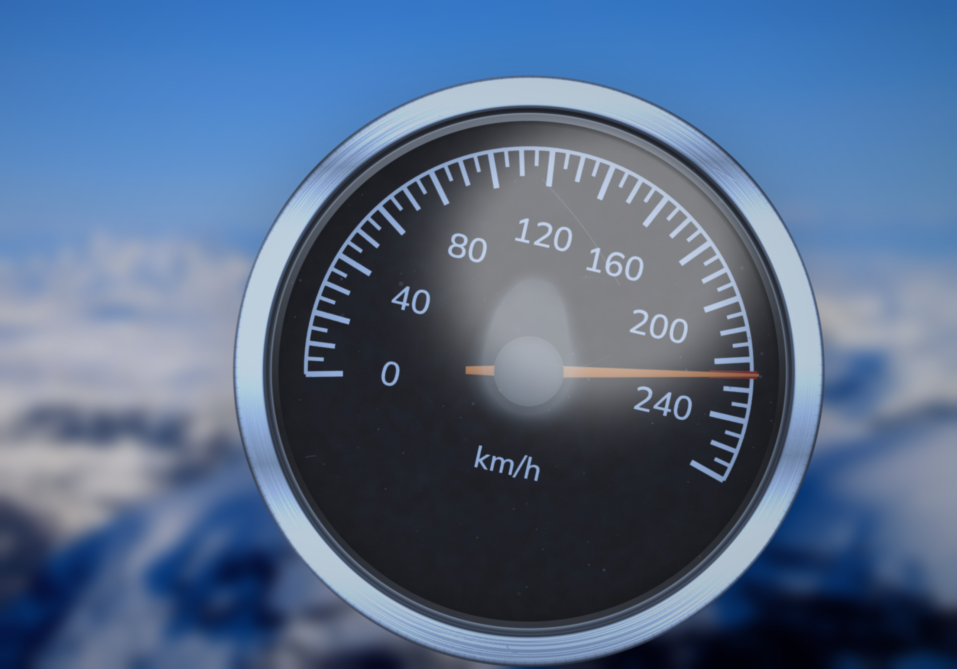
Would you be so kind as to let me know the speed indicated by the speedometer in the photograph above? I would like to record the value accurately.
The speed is 225 km/h
